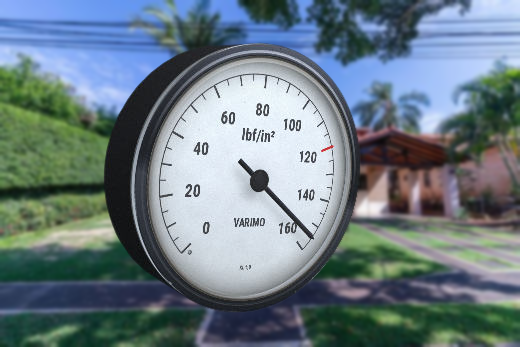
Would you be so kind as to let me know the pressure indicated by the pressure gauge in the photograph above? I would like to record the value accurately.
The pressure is 155 psi
